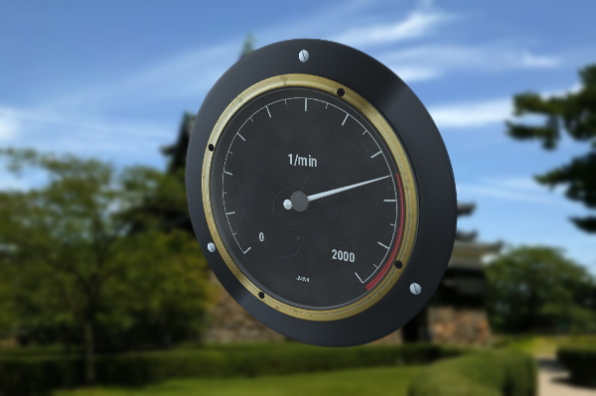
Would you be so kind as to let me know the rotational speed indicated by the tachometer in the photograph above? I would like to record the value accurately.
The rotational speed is 1500 rpm
